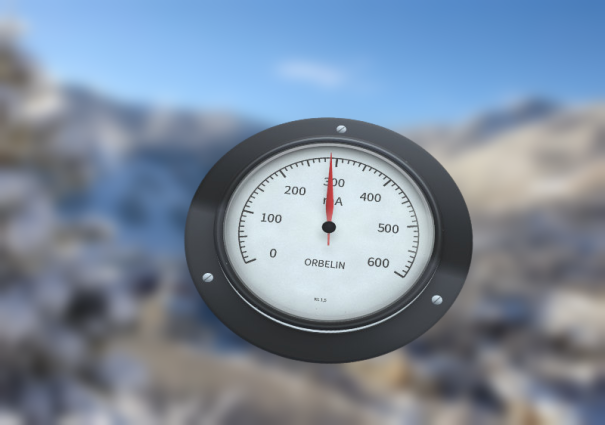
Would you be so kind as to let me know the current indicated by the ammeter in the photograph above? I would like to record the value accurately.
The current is 290 mA
